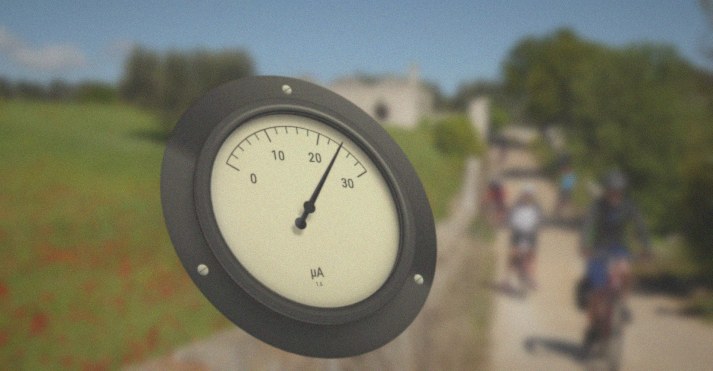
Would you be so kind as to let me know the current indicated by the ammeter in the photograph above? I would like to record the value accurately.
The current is 24 µA
